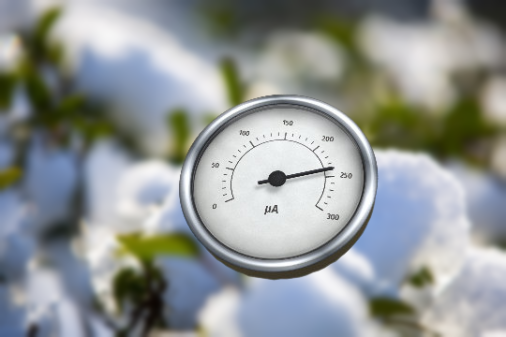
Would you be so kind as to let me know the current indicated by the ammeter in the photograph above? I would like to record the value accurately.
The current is 240 µA
